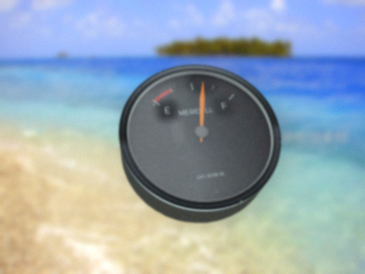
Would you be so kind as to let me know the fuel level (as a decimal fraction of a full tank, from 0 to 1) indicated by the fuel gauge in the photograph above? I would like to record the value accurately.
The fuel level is 0.625
